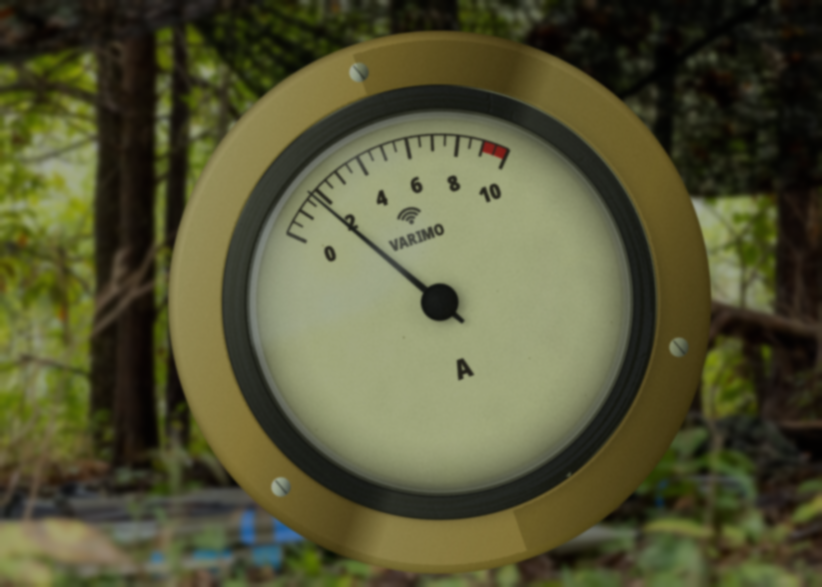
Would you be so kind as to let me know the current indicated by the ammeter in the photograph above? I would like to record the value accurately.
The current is 1.75 A
